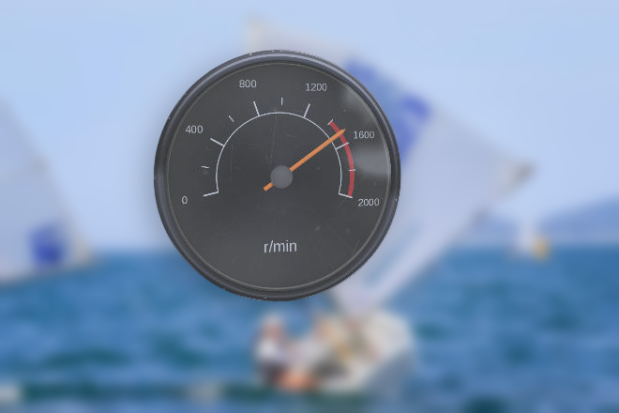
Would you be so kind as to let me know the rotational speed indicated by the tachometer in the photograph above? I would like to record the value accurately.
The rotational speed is 1500 rpm
